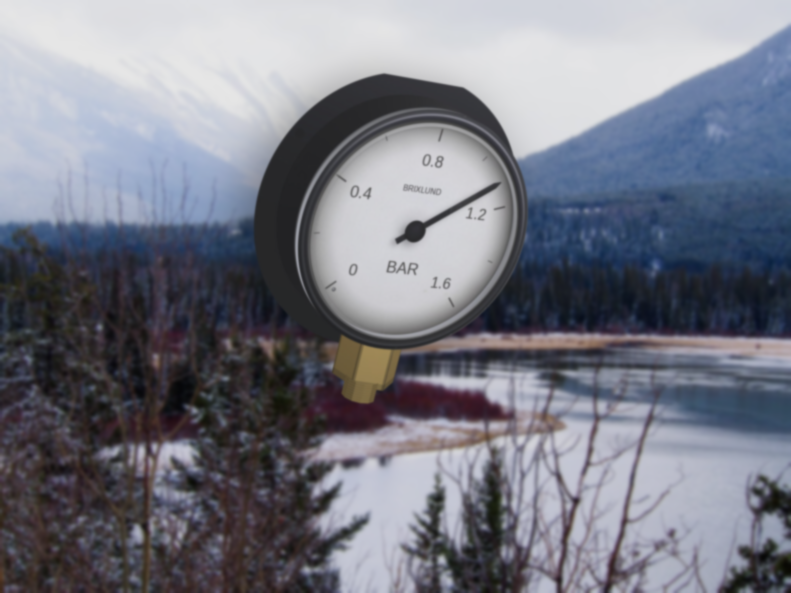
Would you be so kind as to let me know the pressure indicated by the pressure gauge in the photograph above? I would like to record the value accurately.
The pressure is 1.1 bar
